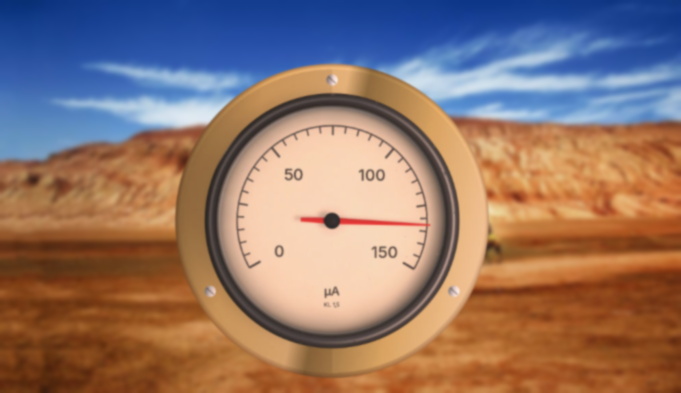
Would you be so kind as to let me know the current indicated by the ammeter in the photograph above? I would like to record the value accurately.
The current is 132.5 µA
